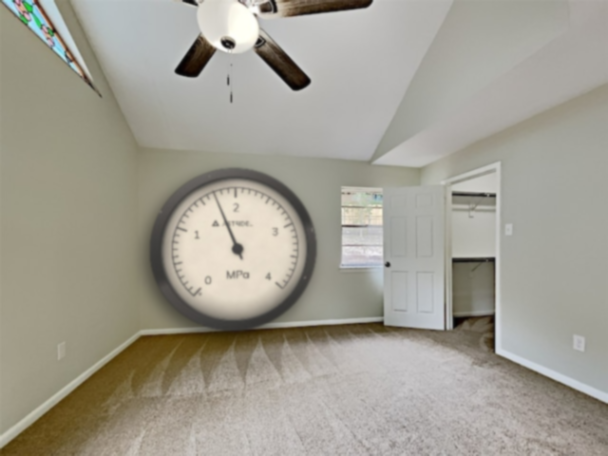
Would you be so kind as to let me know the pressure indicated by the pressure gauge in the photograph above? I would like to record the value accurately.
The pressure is 1.7 MPa
